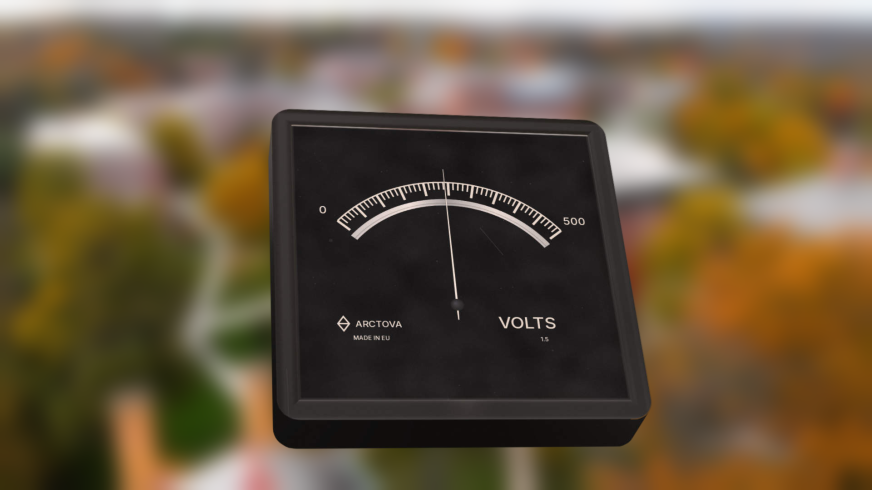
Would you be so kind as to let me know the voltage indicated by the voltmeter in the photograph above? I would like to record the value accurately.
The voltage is 240 V
